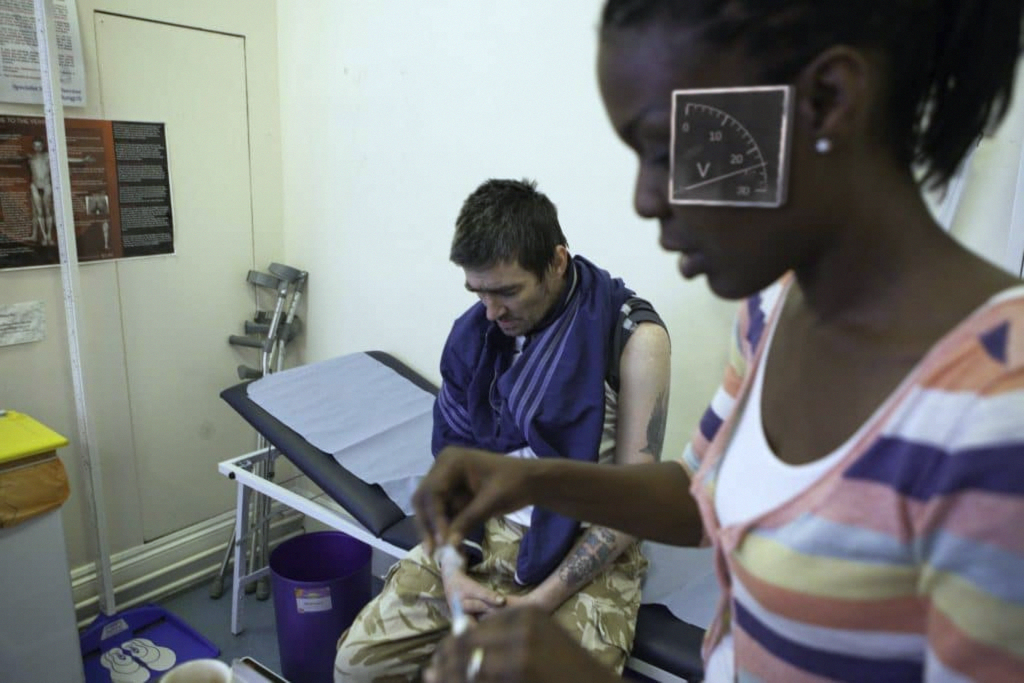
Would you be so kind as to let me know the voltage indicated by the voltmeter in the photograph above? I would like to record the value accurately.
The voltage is 24 V
